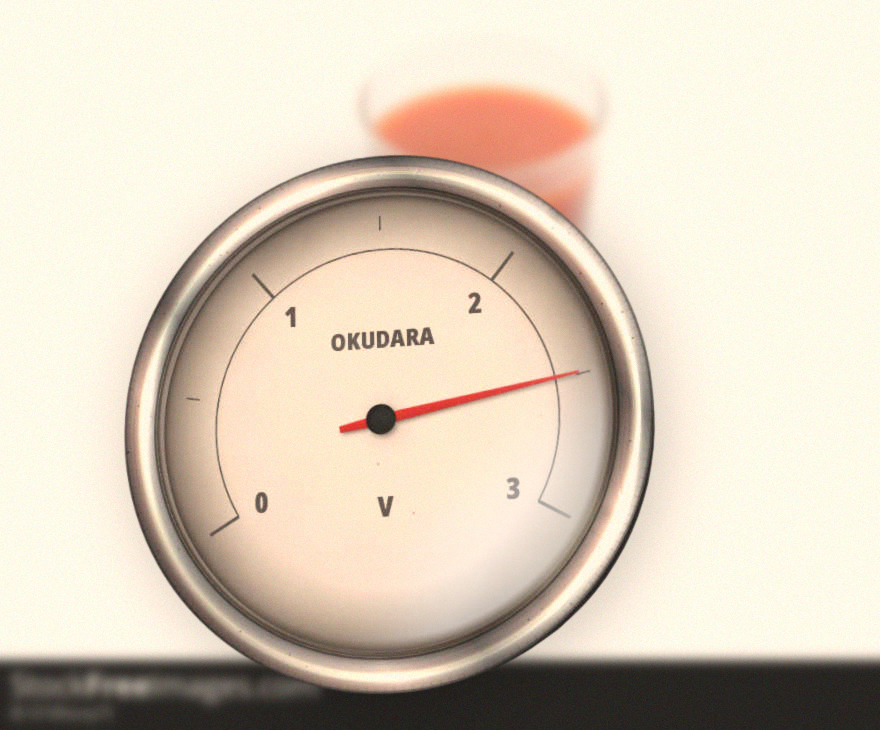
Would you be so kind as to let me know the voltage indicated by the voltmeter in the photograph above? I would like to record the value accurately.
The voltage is 2.5 V
